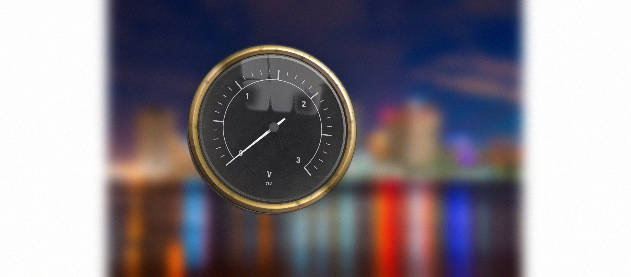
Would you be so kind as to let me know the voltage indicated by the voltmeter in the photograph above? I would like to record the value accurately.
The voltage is 0 V
